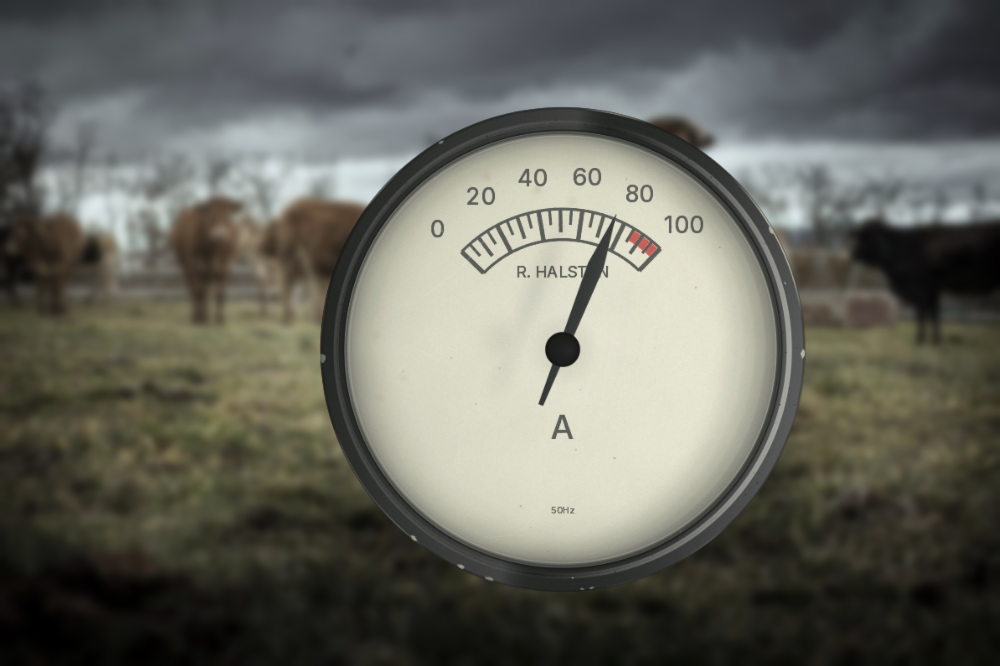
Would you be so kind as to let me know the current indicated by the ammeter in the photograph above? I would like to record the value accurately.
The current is 75 A
